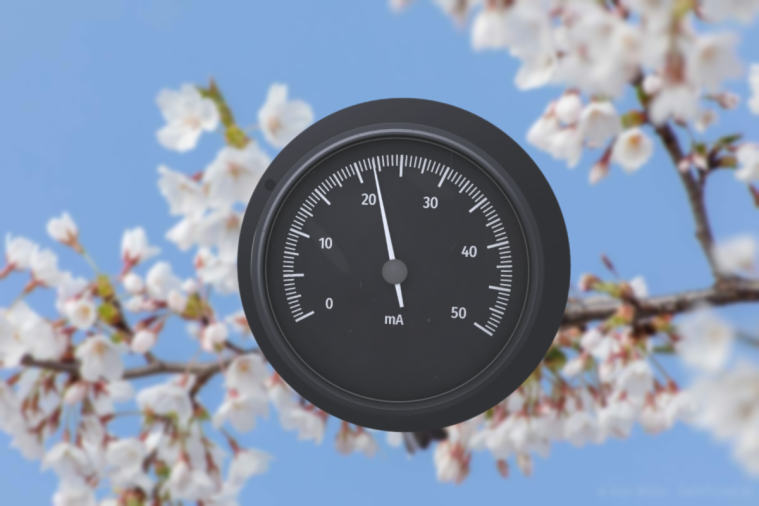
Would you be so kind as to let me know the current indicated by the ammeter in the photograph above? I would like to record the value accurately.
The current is 22 mA
